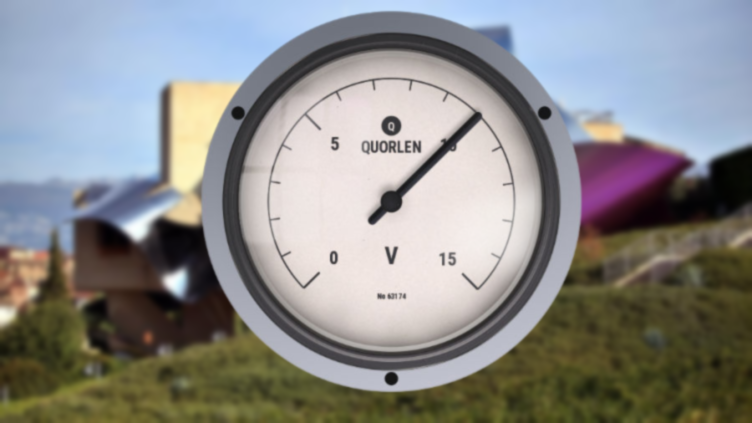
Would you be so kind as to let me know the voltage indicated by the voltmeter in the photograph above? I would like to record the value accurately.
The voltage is 10 V
